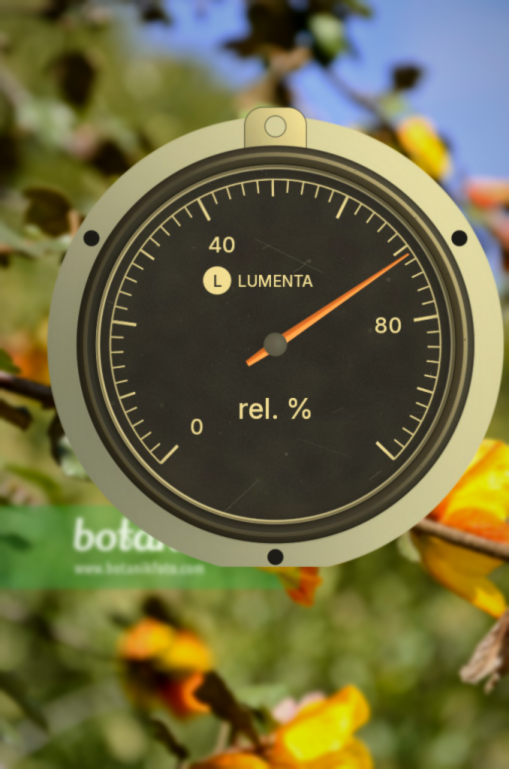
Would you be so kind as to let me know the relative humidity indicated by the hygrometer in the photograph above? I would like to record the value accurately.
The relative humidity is 71 %
